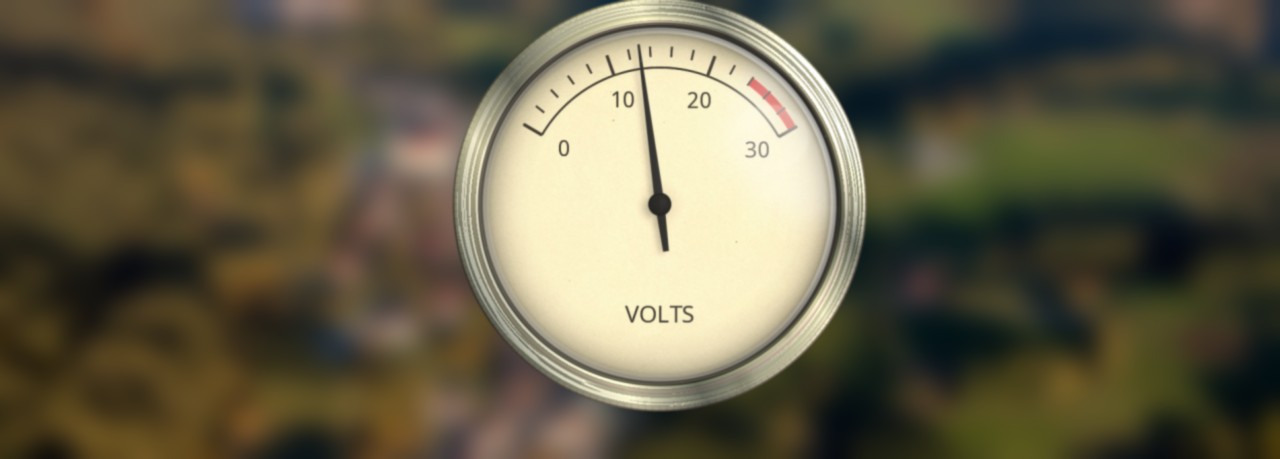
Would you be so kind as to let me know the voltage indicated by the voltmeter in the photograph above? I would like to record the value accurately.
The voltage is 13 V
